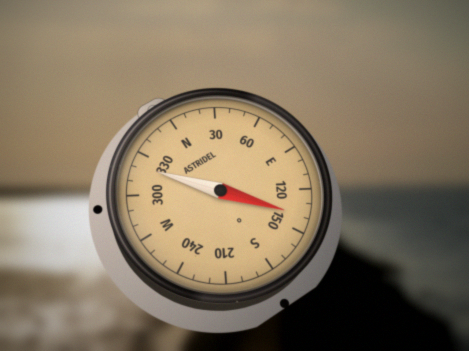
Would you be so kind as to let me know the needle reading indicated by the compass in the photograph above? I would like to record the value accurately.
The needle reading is 140 °
